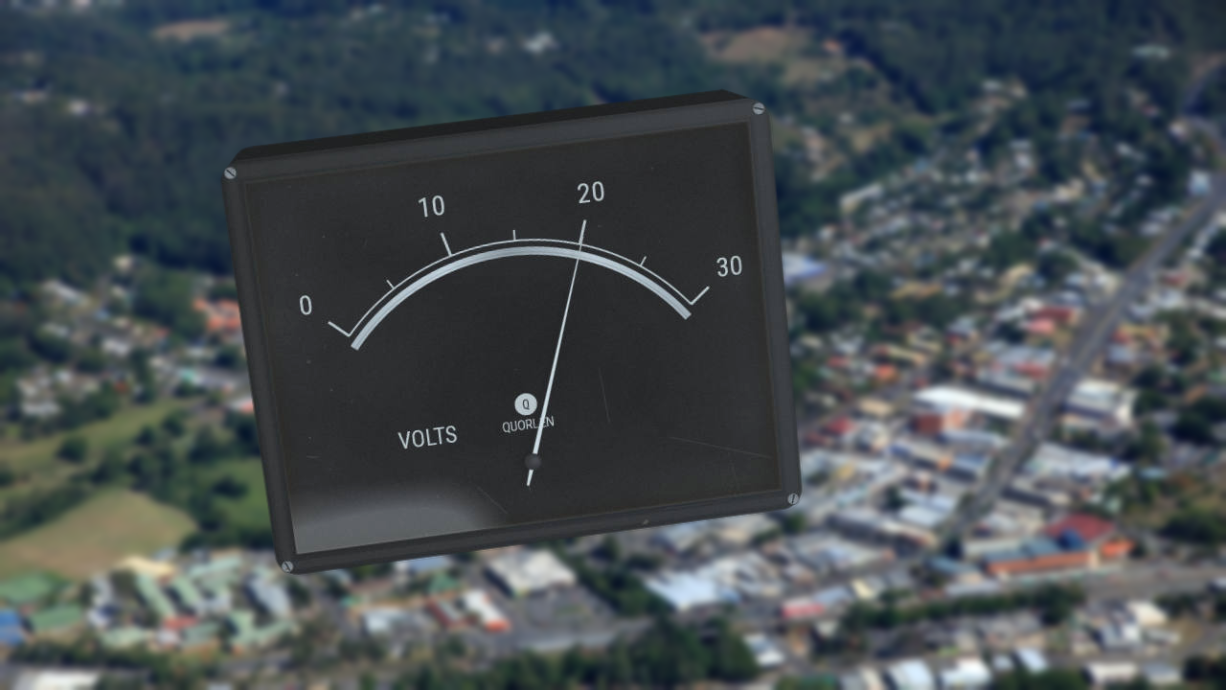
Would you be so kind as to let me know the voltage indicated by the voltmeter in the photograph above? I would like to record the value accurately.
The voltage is 20 V
